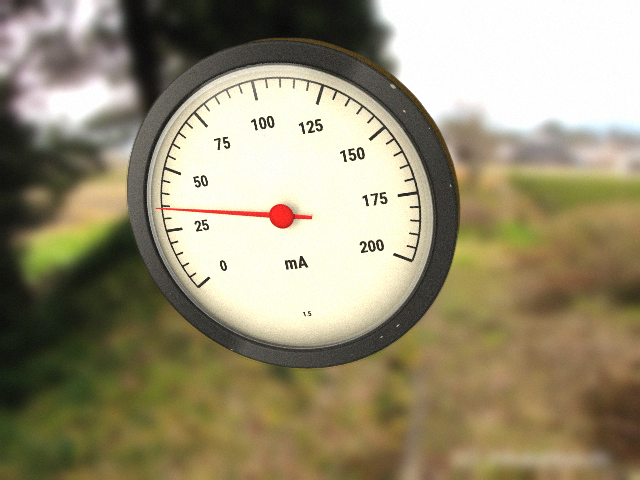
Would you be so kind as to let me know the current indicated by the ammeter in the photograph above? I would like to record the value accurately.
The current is 35 mA
